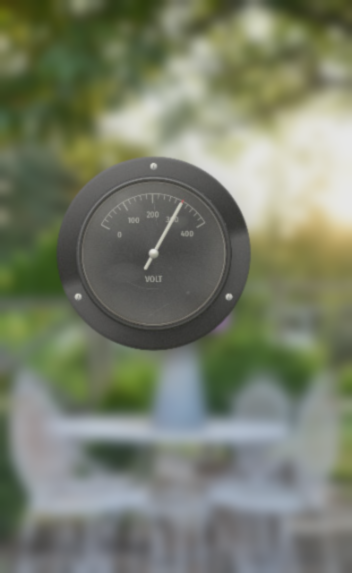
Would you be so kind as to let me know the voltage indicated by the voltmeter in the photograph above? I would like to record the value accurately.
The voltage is 300 V
